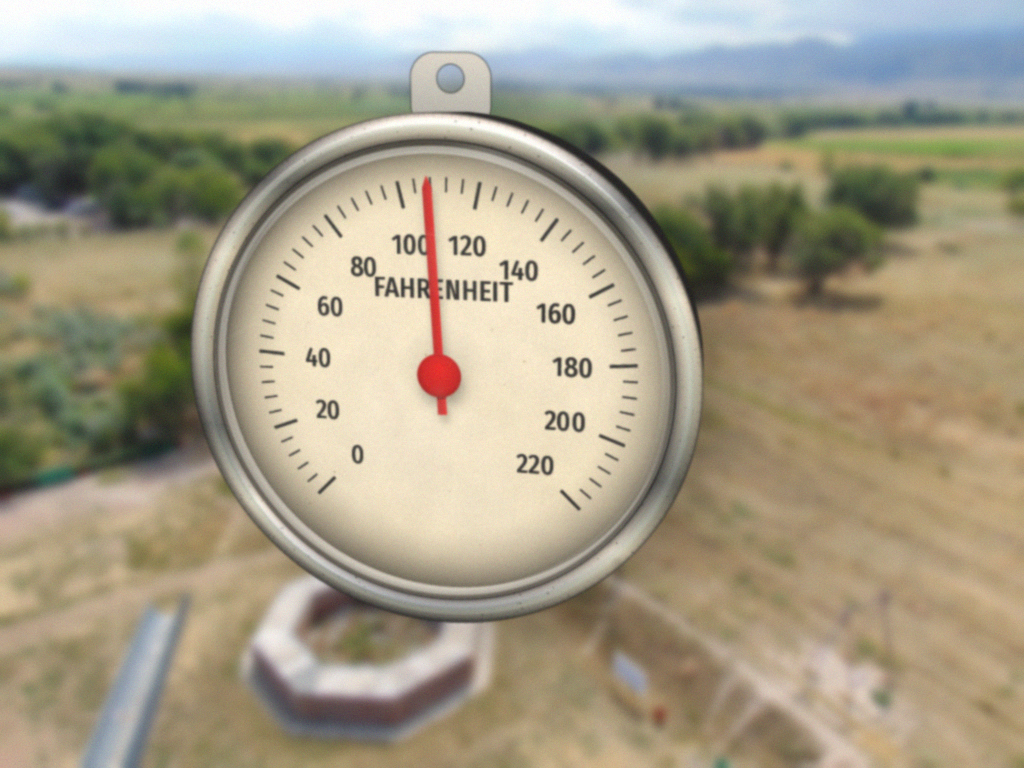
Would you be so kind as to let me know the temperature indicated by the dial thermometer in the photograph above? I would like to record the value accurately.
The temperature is 108 °F
